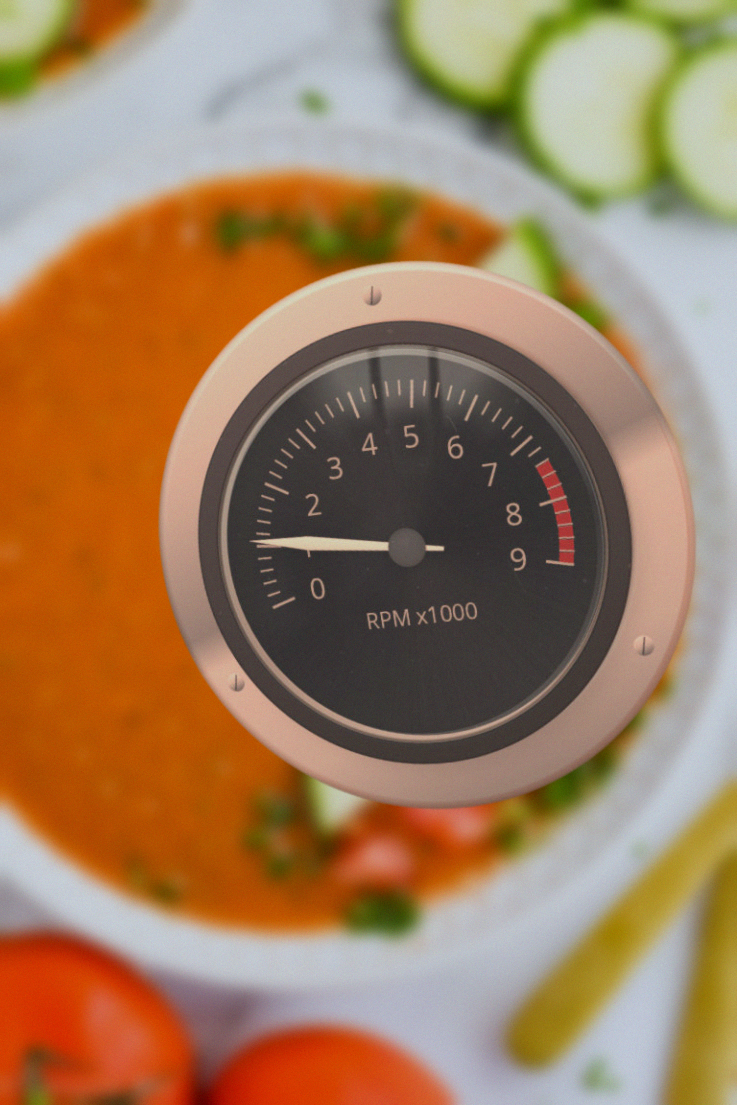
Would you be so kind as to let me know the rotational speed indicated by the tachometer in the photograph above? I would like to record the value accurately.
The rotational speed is 1100 rpm
